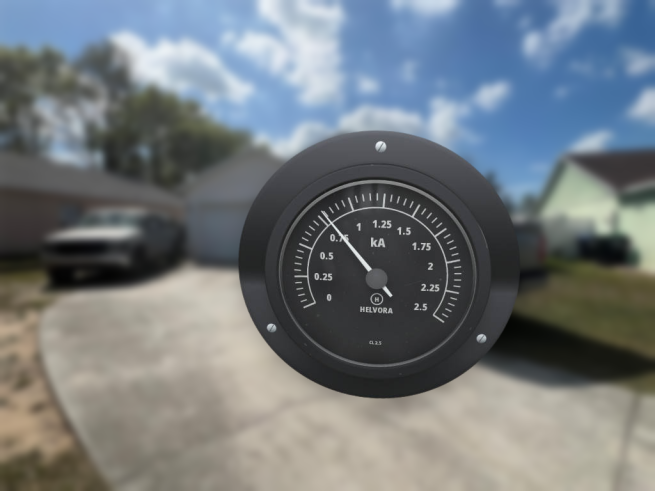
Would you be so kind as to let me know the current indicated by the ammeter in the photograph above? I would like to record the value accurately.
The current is 0.8 kA
